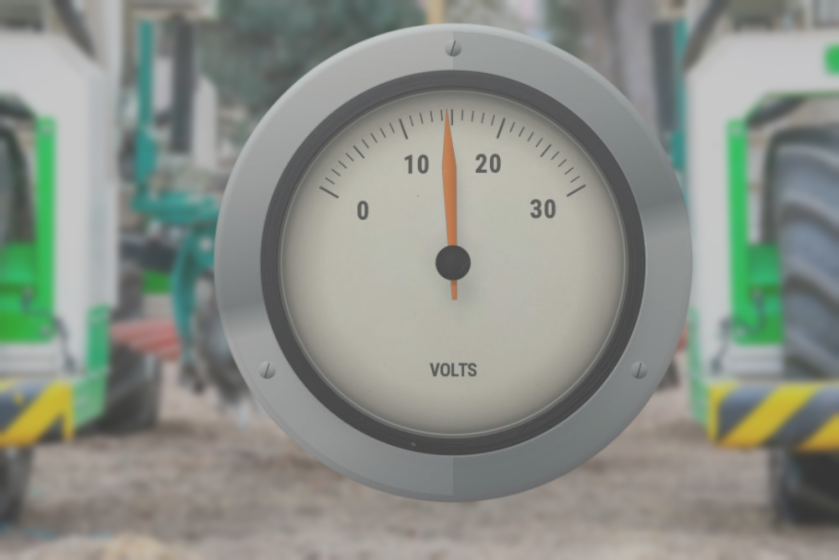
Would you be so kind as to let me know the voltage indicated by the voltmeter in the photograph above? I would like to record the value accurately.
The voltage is 14.5 V
